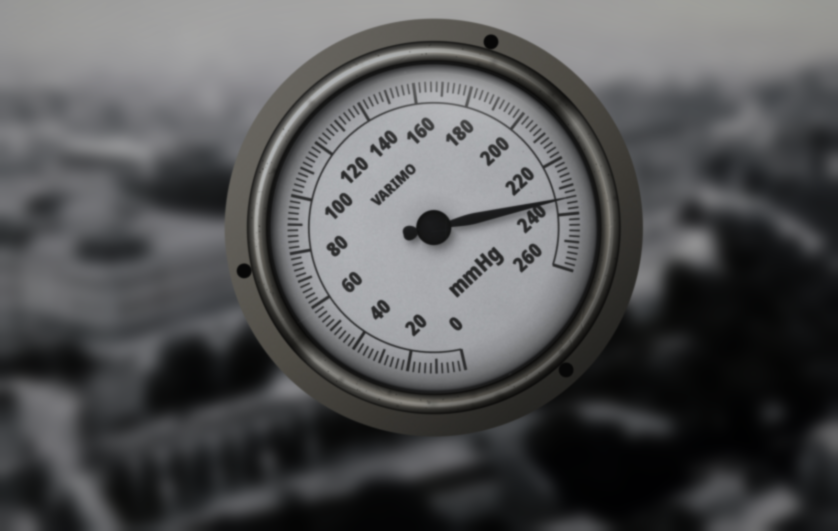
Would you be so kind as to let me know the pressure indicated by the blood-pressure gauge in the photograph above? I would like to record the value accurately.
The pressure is 234 mmHg
